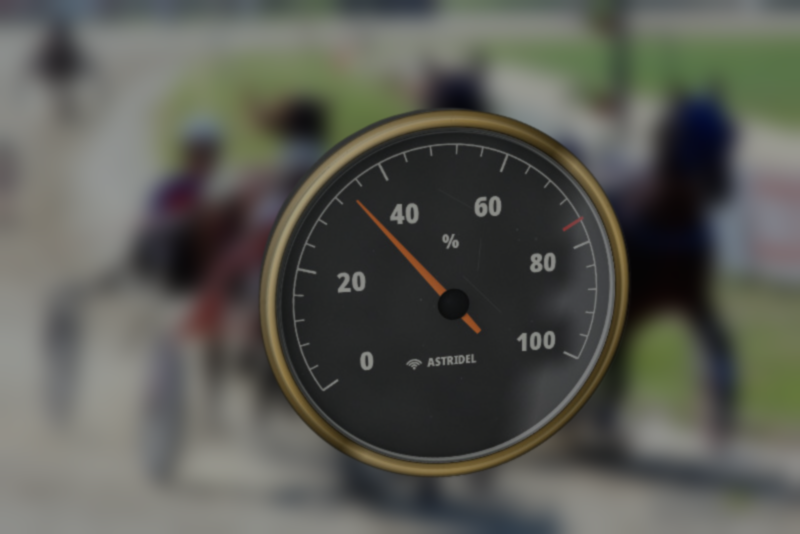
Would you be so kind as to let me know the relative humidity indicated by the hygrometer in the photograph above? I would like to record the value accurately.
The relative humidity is 34 %
